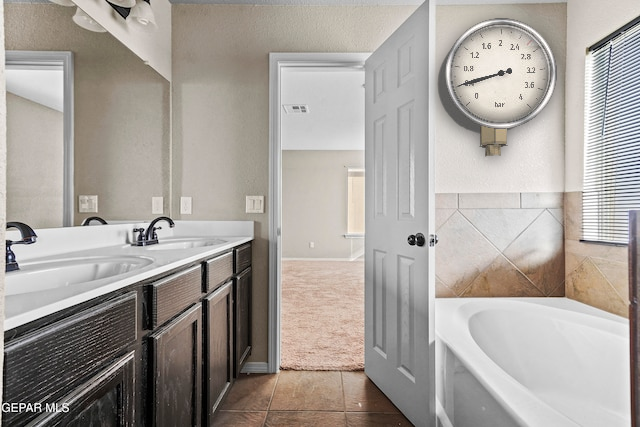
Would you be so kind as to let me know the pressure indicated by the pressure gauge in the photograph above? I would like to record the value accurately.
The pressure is 0.4 bar
